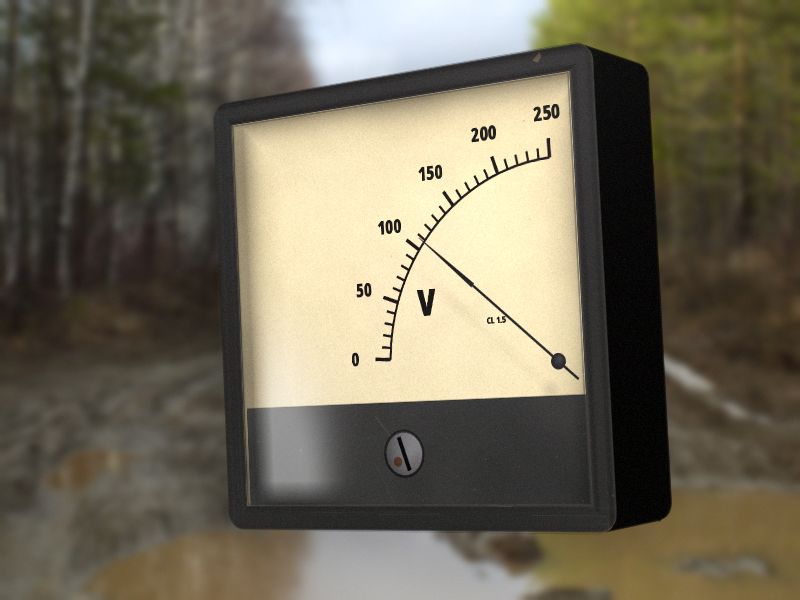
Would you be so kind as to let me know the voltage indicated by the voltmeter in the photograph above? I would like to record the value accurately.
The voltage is 110 V
